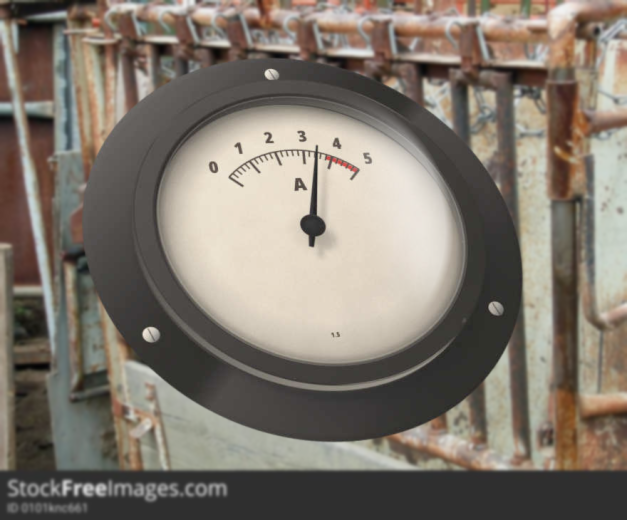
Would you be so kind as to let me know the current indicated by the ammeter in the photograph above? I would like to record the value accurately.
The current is 3.4 A
